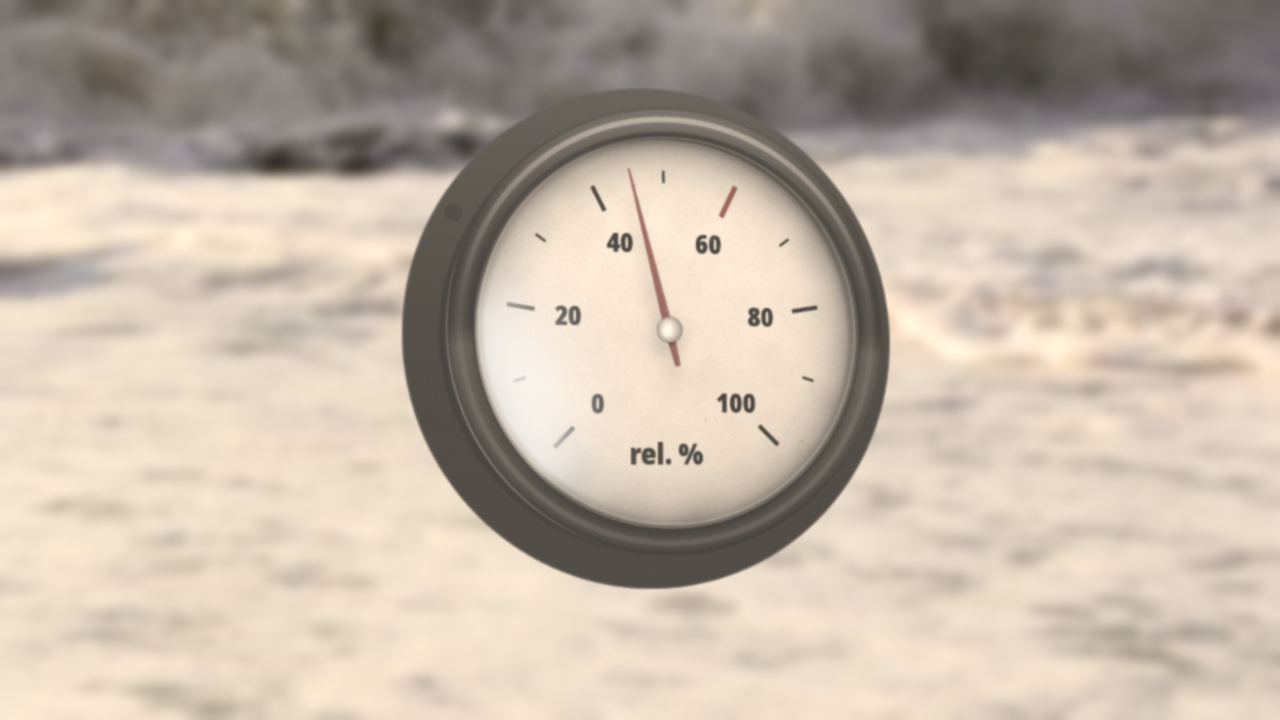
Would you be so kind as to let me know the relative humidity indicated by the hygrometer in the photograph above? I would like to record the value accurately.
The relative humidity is 45 %
